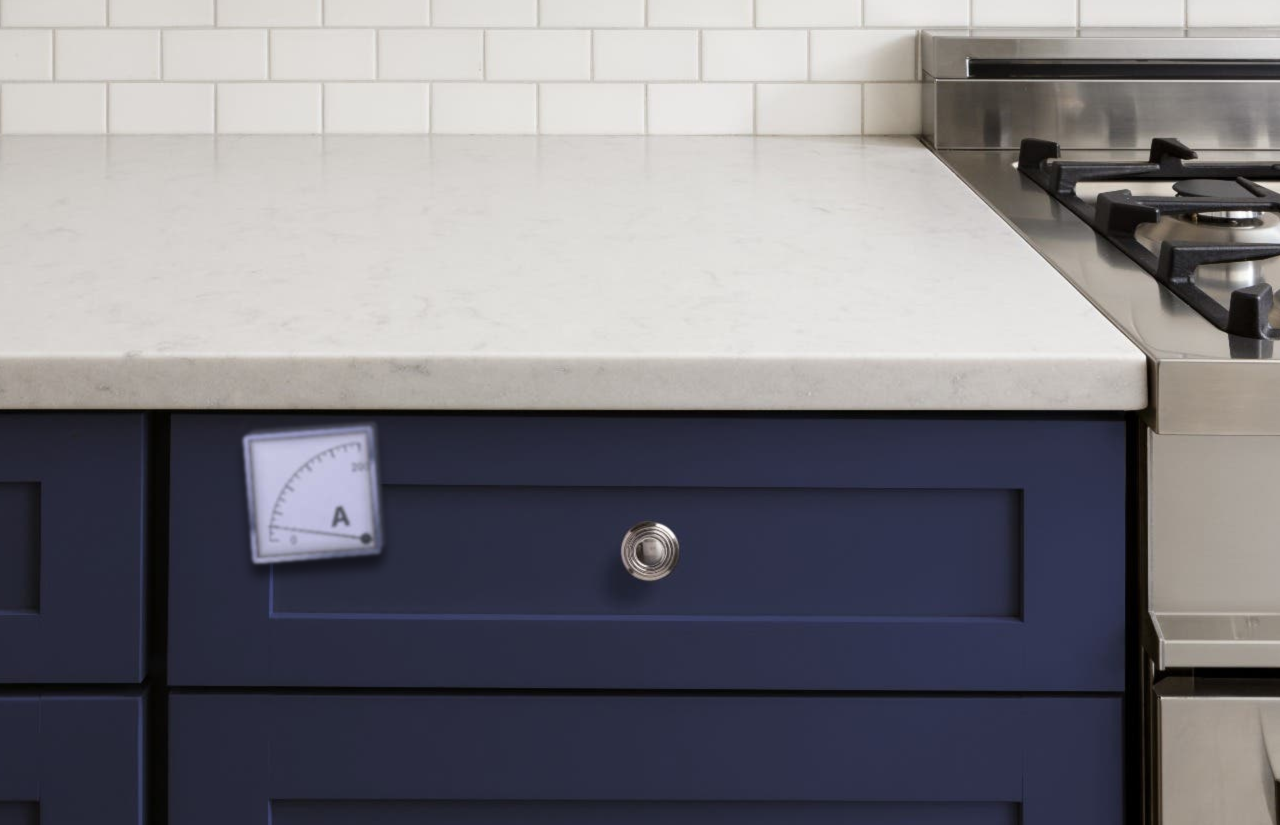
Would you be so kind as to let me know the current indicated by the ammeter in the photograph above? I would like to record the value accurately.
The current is 20 A
